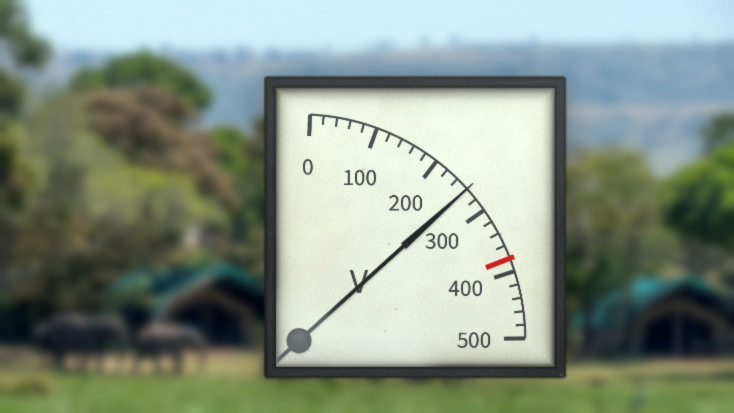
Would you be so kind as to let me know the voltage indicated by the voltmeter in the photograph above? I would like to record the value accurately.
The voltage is 260 V
